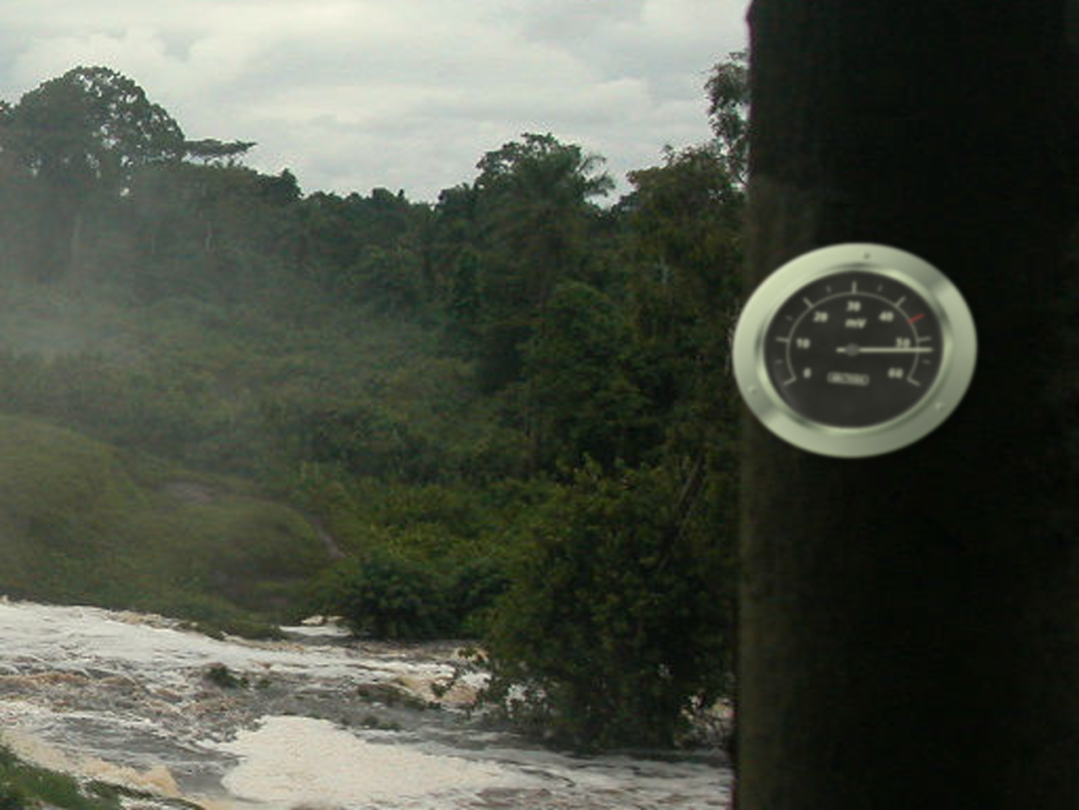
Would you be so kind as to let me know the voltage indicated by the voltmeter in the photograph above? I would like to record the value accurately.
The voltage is 52.5 mV
